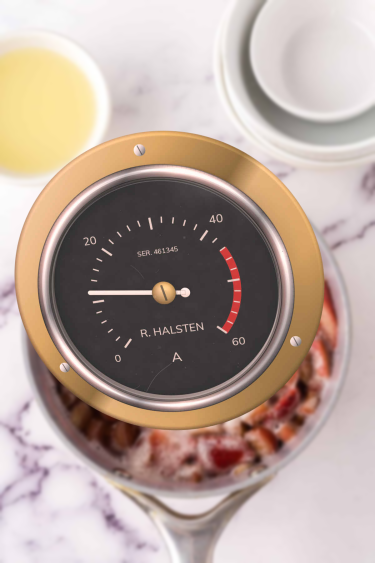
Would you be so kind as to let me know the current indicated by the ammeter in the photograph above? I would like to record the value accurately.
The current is 12 A
